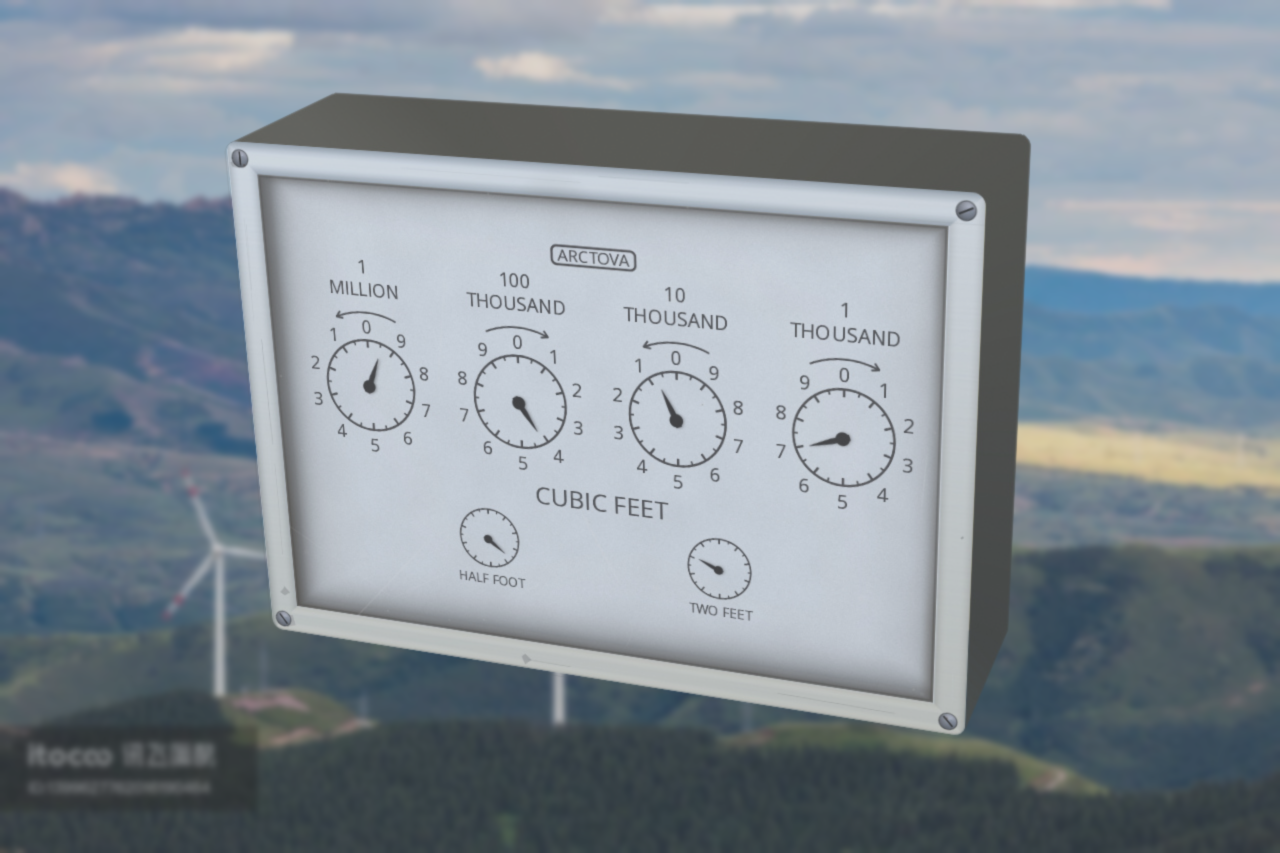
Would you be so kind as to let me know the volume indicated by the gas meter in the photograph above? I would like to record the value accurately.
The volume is 940700 ft³
